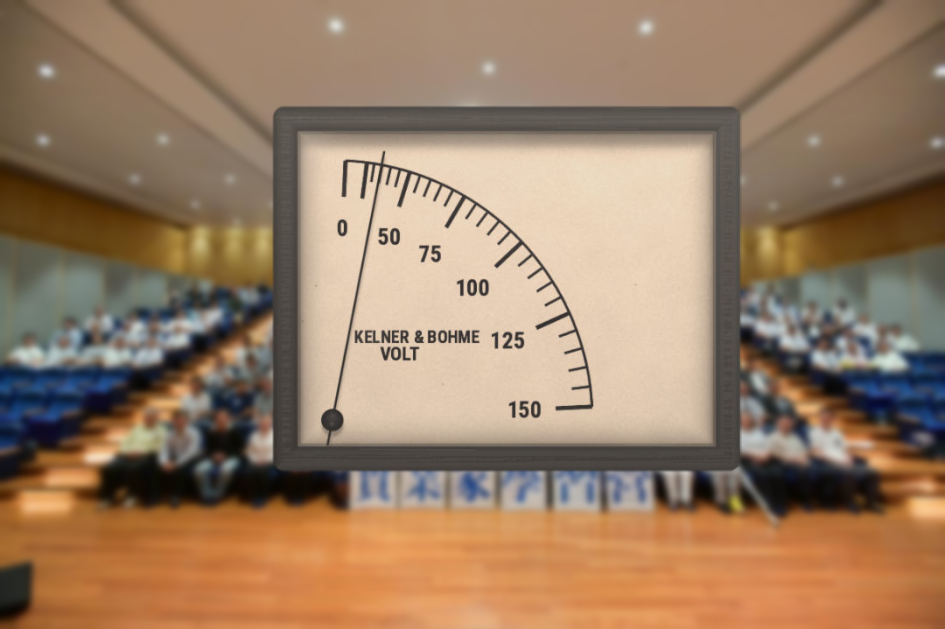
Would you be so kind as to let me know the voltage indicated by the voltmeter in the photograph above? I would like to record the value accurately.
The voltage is 35 V
